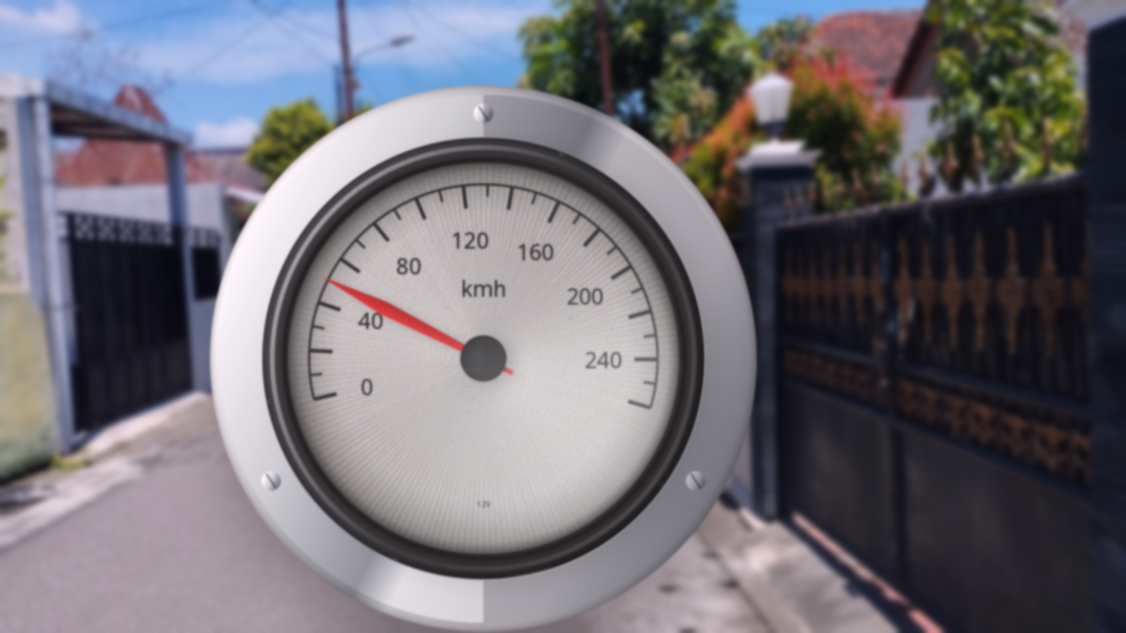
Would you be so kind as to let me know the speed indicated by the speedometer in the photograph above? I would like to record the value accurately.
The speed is 50 km/h
